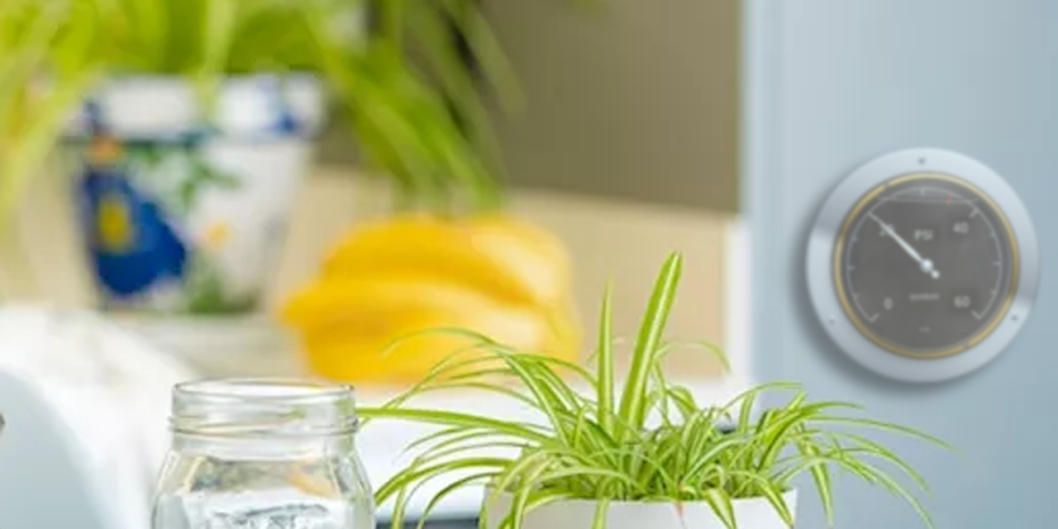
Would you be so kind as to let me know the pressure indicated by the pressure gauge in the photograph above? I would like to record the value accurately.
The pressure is 20 psi
